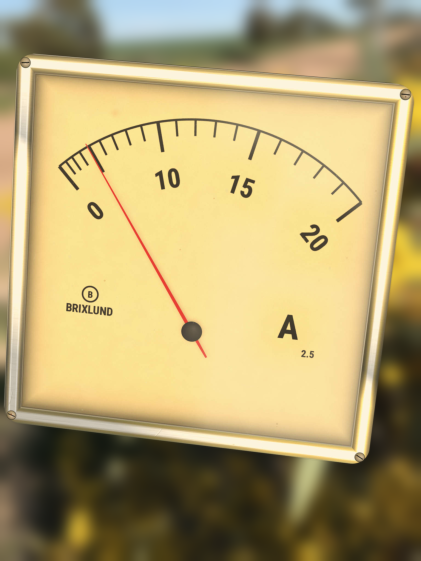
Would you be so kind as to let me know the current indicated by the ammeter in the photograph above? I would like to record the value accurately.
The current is 5 A
